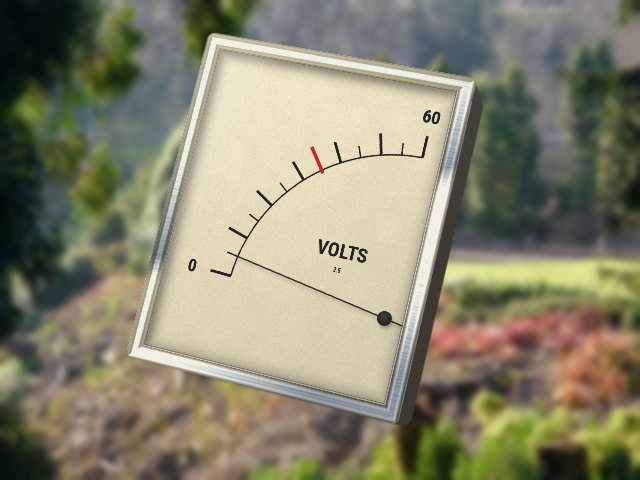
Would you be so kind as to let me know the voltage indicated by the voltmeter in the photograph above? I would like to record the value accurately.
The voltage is 5 V
